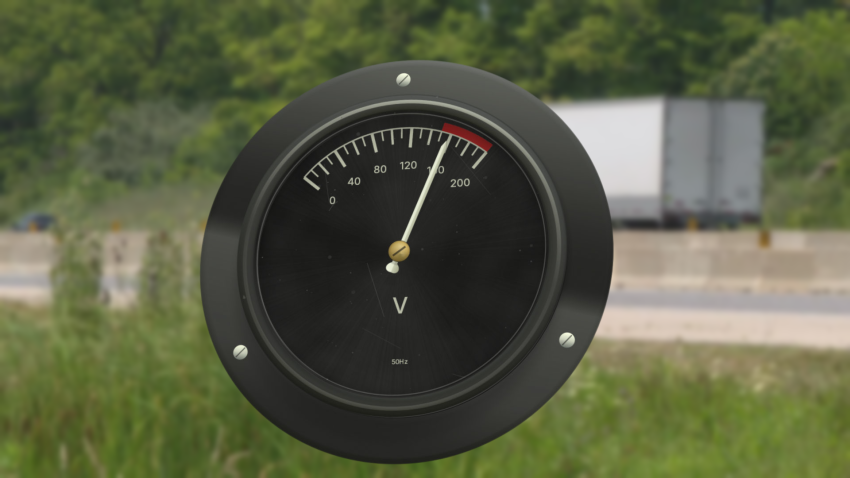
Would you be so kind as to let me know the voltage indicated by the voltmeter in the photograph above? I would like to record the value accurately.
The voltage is 160 V
